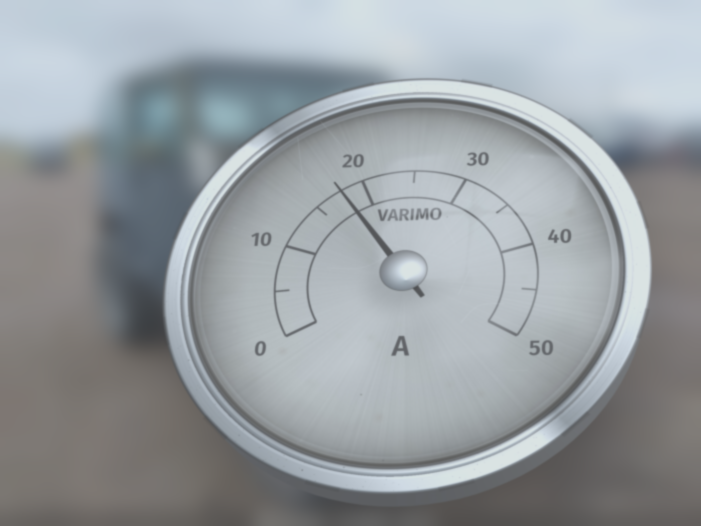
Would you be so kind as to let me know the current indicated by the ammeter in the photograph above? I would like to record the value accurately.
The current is 17.5 A
